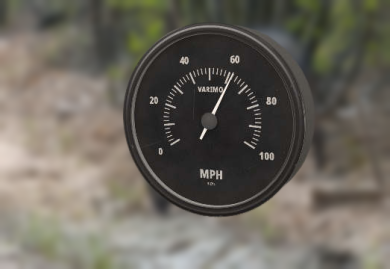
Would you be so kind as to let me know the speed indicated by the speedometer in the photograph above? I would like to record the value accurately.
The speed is 62 mph
